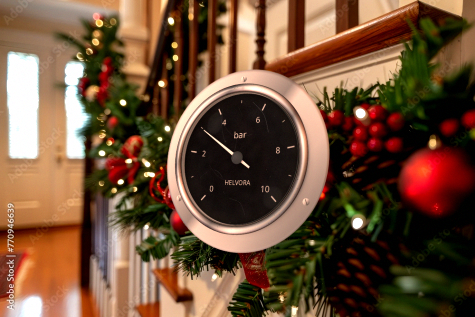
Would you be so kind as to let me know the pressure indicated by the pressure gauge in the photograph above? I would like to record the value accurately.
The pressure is 3 bar
